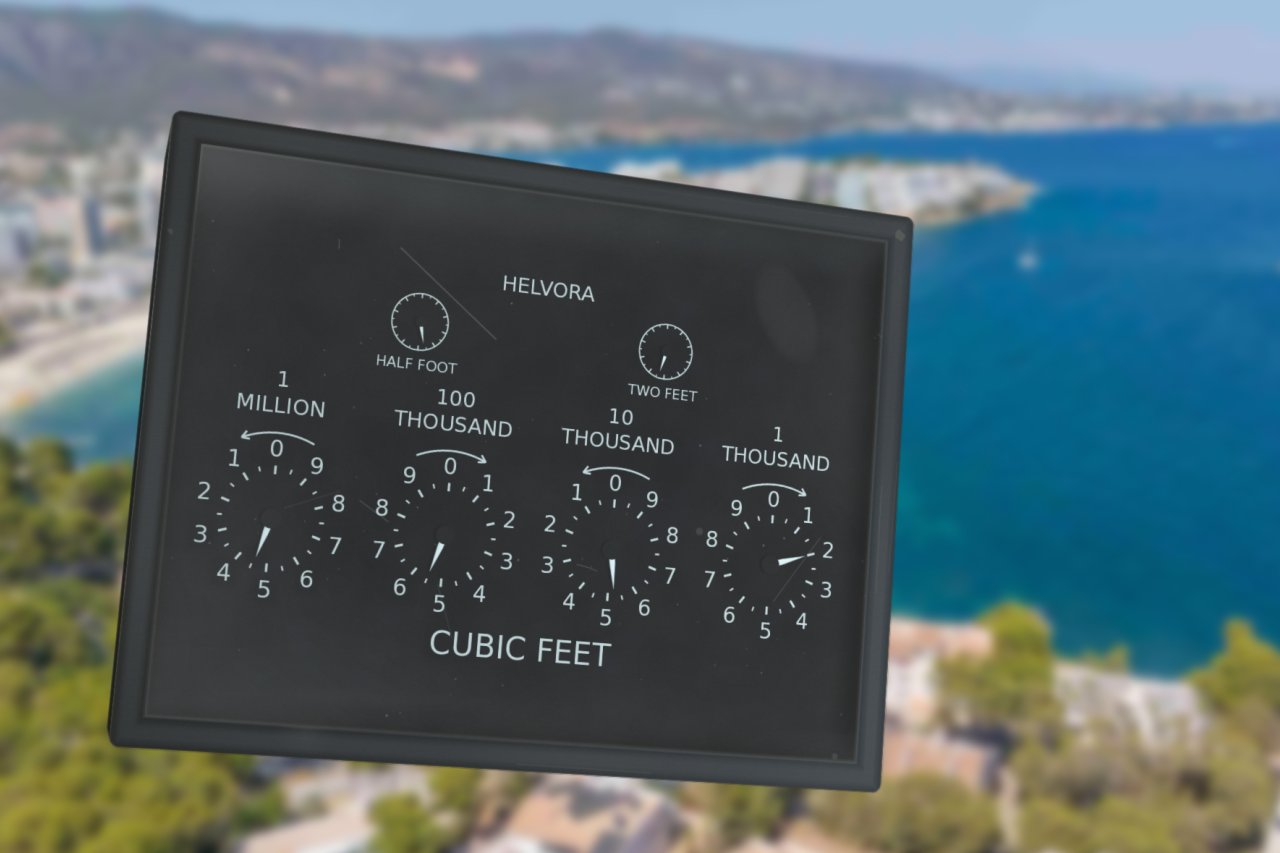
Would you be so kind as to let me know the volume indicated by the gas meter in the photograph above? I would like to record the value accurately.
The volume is 455200 ft³
